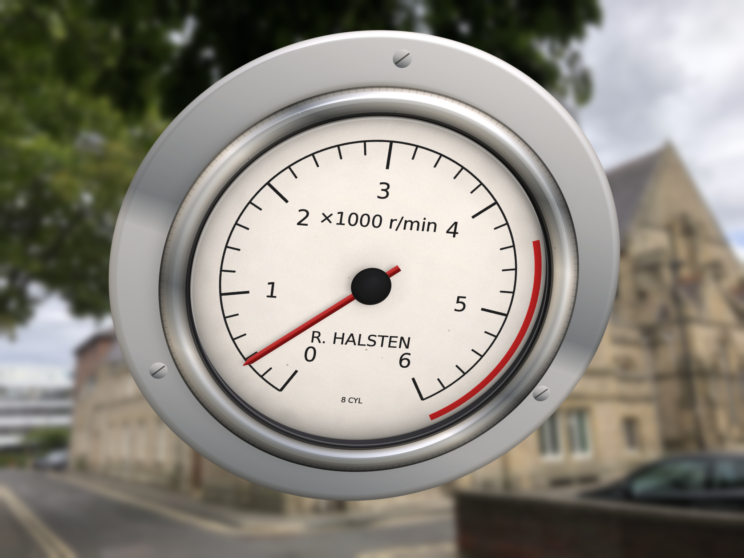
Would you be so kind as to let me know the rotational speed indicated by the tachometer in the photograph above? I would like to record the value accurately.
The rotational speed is 400 rpm
